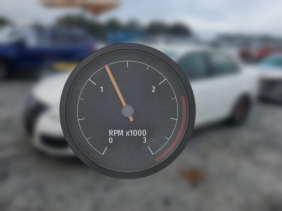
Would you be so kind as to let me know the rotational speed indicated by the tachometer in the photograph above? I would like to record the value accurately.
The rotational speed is 1250 rpm
